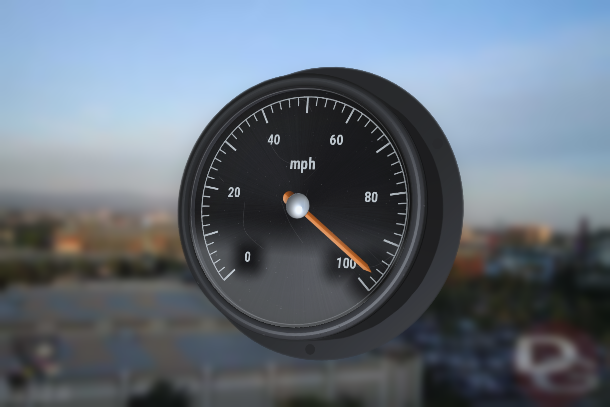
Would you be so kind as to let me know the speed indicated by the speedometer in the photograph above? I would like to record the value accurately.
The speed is 97 mph
